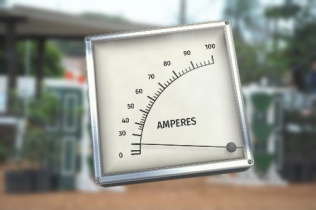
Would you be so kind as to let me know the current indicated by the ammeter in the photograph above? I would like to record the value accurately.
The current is 20 A
